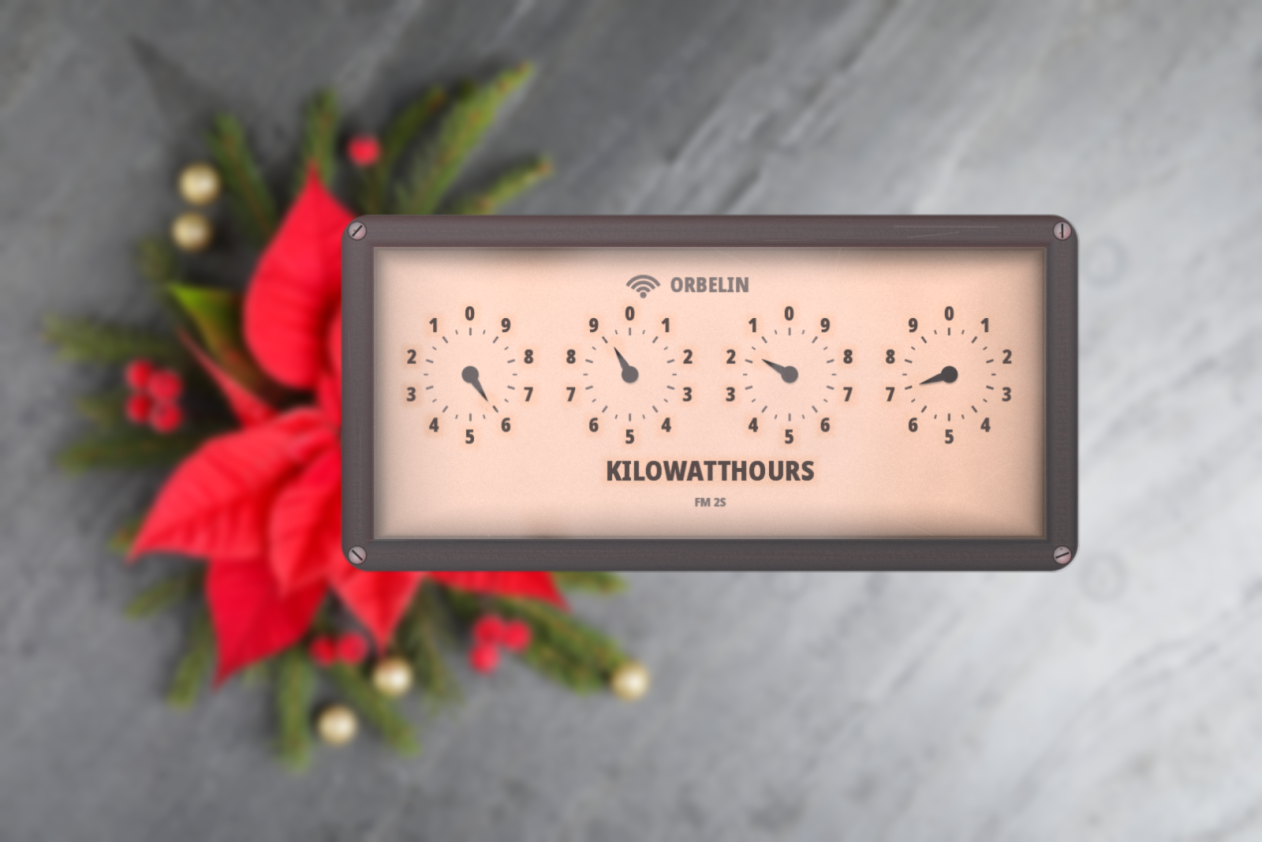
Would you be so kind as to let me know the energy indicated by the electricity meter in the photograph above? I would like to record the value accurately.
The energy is 5917 kWh
